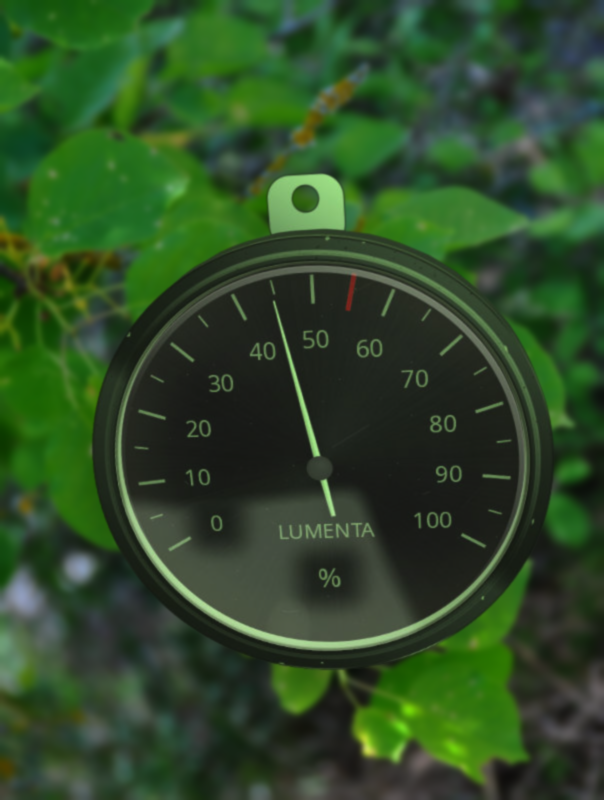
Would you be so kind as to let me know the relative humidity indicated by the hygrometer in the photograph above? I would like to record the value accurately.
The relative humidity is 45 %
